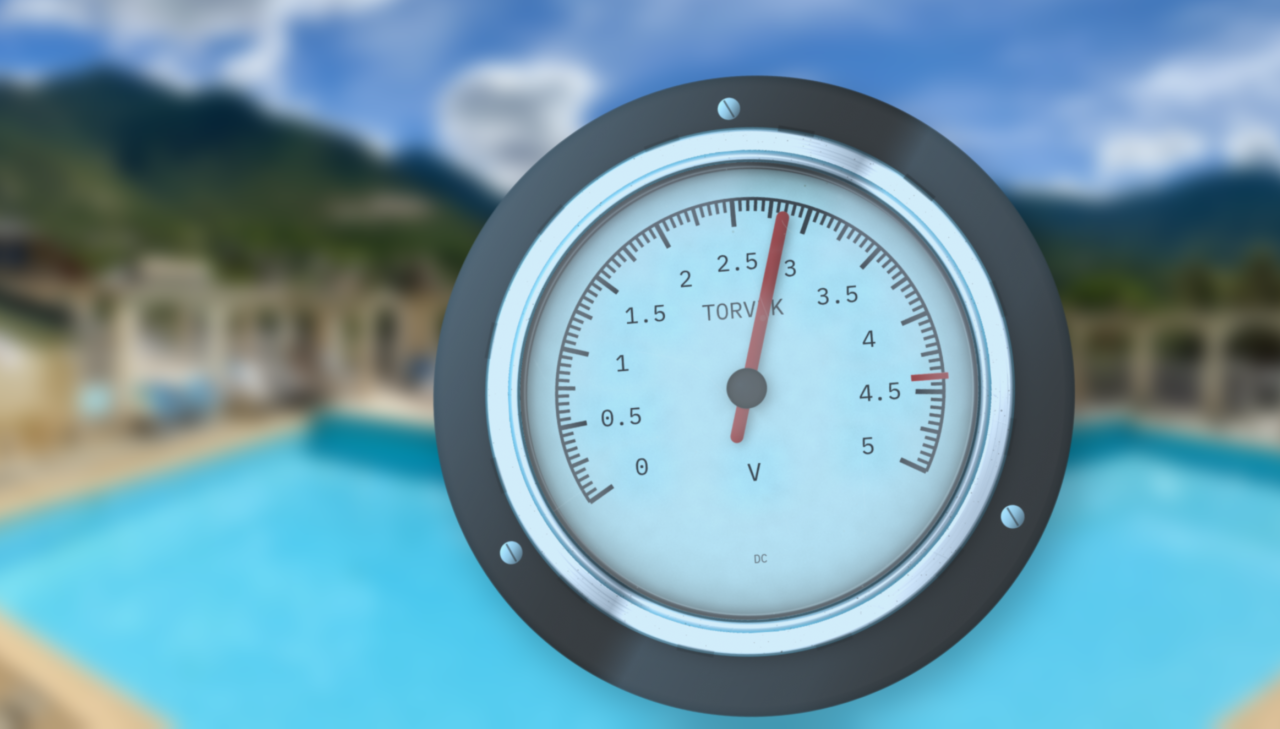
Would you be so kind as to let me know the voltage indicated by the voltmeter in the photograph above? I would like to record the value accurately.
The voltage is 2.85 V
